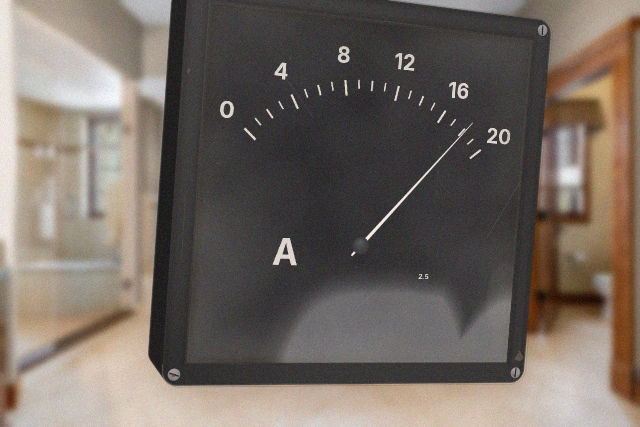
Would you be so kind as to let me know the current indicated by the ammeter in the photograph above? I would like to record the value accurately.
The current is 18 A
